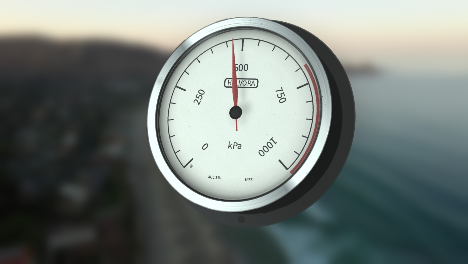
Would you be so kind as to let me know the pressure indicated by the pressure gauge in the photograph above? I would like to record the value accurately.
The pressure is 475 kPa
